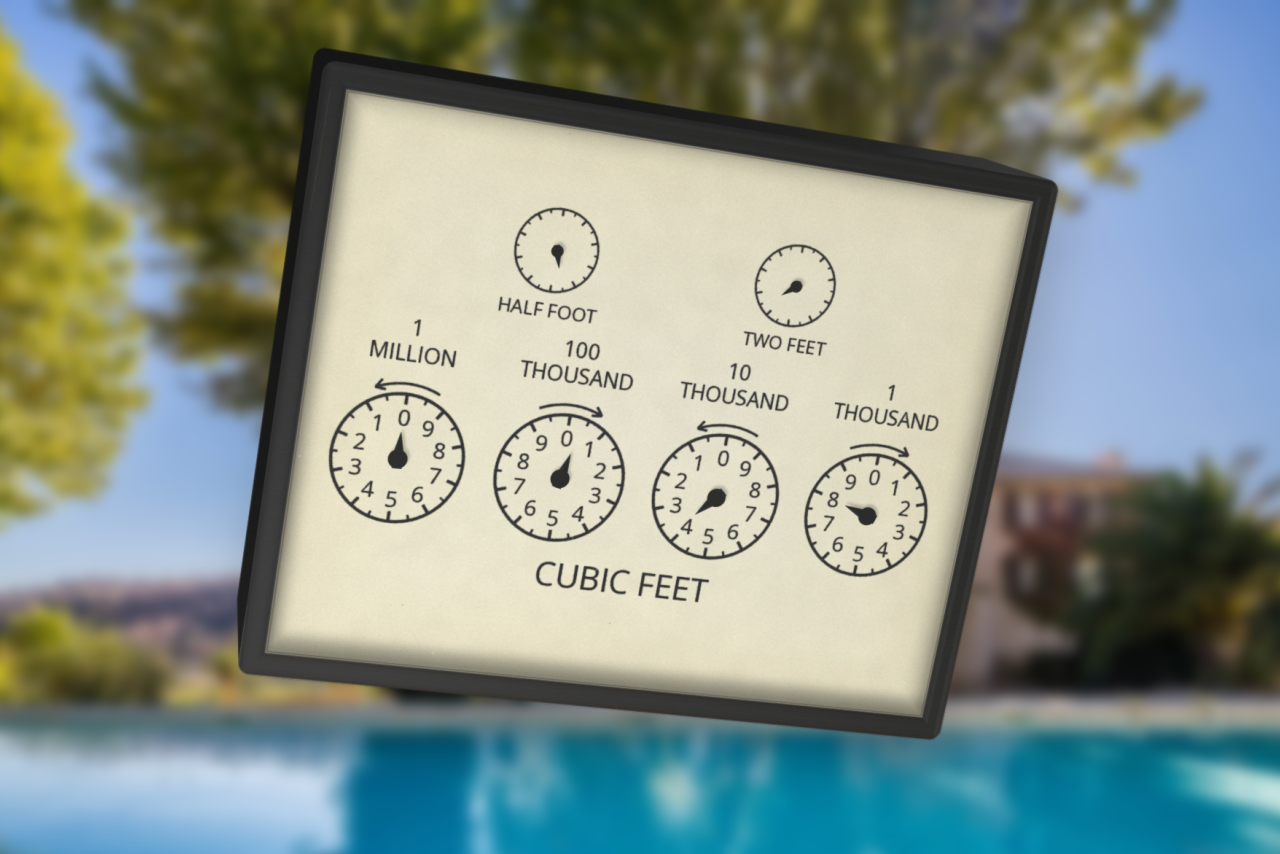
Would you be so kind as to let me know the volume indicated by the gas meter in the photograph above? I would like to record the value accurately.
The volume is 3800 ft³
